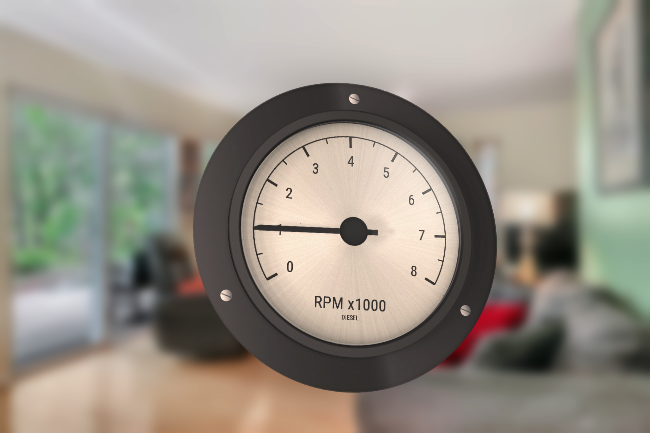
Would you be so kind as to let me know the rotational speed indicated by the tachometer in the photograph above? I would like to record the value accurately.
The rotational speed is 1000 rpm
